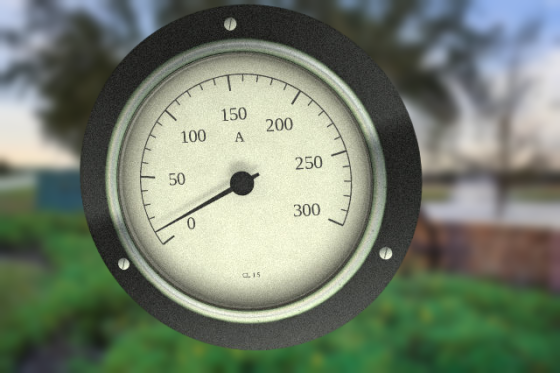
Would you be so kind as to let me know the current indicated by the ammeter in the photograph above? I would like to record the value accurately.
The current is 10 A
